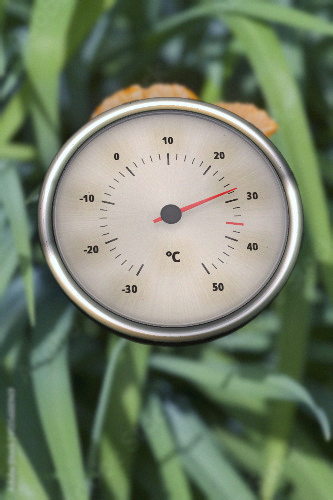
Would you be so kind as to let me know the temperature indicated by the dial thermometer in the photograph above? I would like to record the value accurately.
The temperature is 28 °C
